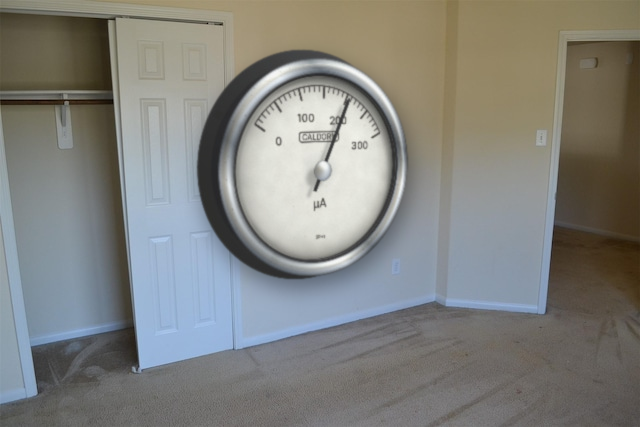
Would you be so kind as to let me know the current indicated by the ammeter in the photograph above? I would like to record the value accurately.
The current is 200 µA
